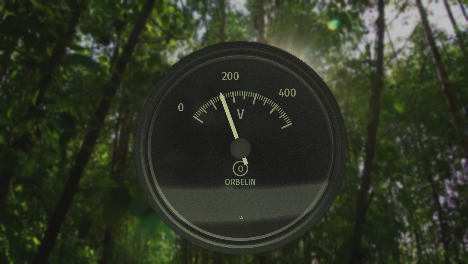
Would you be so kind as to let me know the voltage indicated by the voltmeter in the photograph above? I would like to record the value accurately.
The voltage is 150 V
